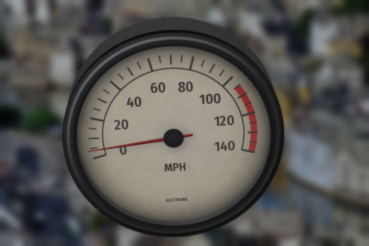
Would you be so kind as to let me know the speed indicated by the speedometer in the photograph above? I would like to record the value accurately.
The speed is 5 mph
